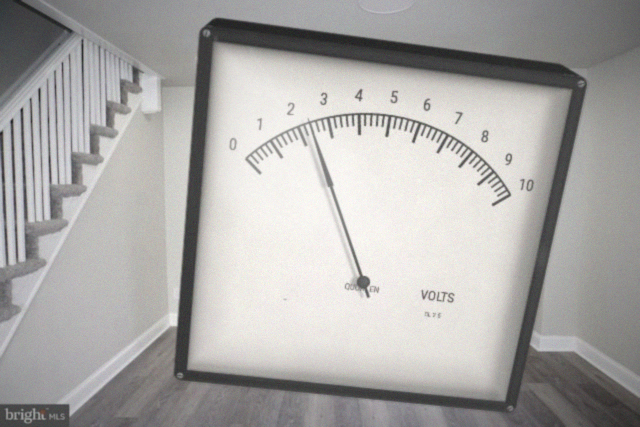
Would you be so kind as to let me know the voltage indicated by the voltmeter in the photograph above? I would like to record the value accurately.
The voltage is 2.4 V
